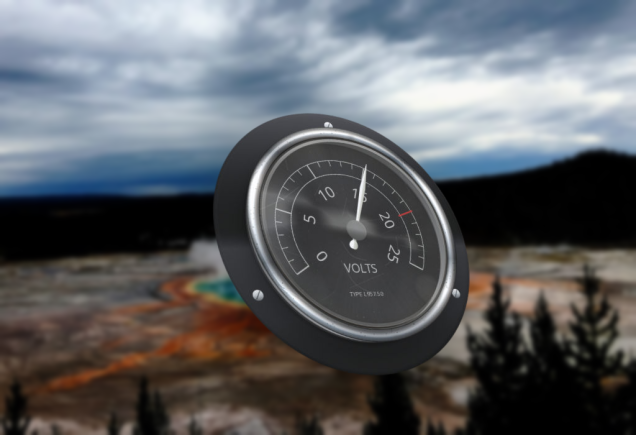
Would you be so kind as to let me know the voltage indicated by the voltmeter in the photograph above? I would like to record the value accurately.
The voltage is 15 V
